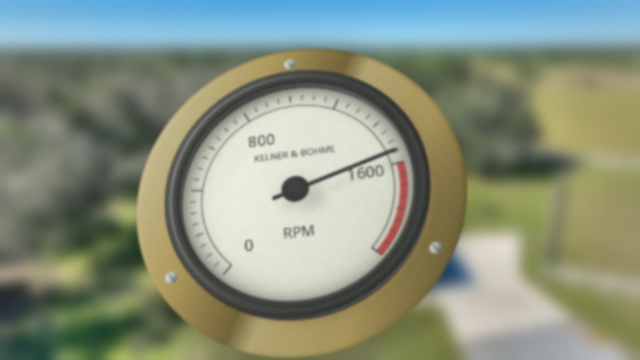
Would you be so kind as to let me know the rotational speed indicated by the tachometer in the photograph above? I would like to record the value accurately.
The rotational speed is 1550 rpm
